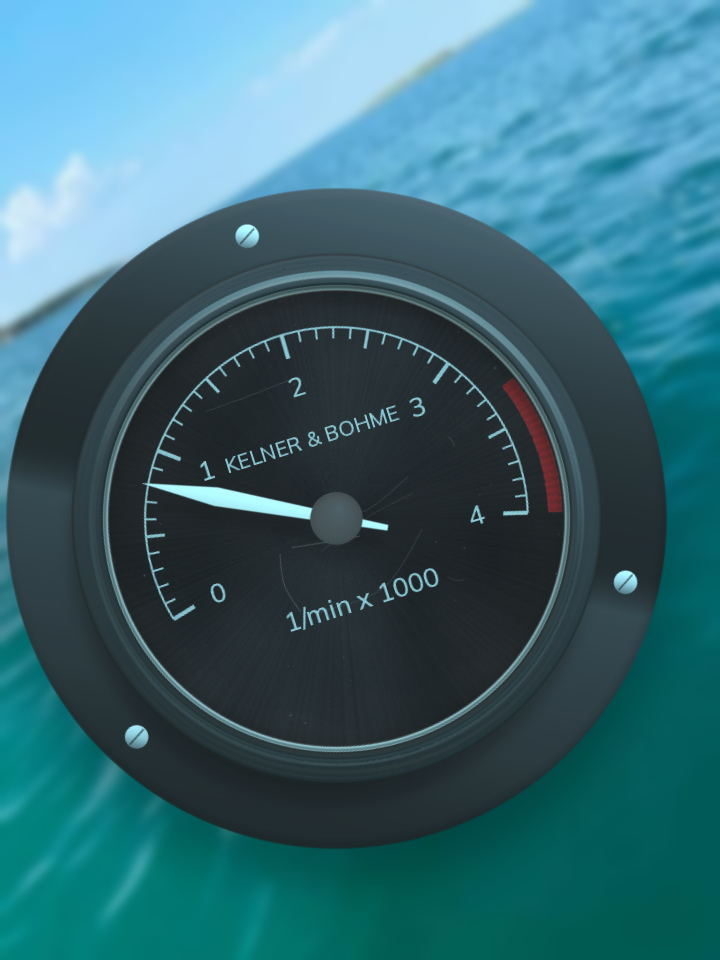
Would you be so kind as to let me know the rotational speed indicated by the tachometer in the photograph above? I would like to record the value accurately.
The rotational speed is 800 rpm
